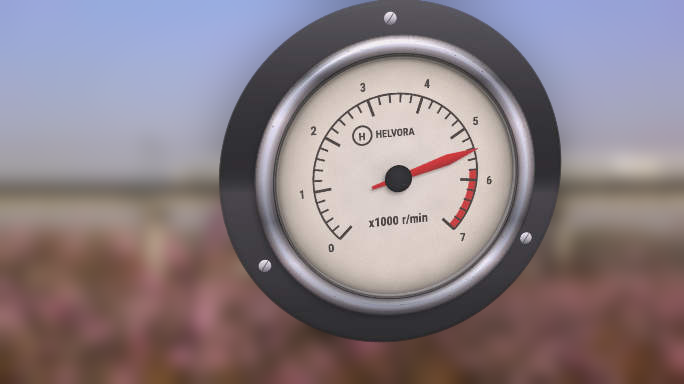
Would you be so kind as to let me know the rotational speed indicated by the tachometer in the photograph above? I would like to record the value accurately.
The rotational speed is 5400 rpm
